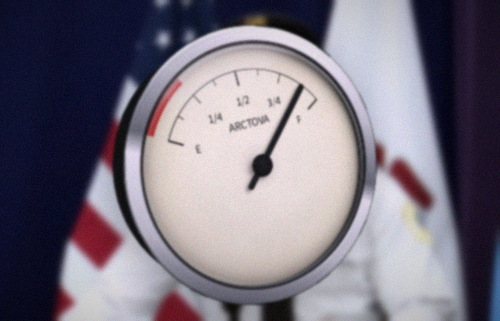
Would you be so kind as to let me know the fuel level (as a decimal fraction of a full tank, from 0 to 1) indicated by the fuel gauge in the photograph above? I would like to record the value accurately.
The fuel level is 0.875
